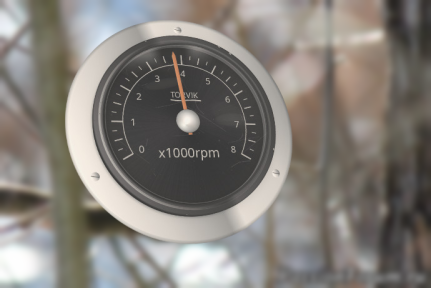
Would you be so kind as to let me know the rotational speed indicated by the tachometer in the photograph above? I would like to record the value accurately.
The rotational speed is 3750 rpm
